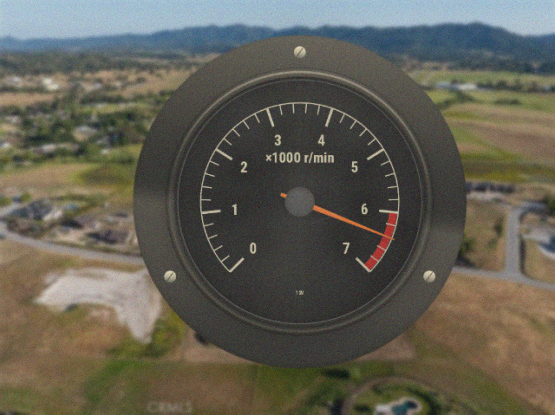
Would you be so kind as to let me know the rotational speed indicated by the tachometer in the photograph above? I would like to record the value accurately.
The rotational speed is 6400 rpm
